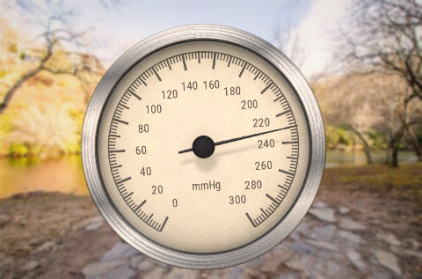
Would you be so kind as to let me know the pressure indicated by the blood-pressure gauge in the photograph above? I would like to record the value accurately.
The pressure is 230 mmHg
